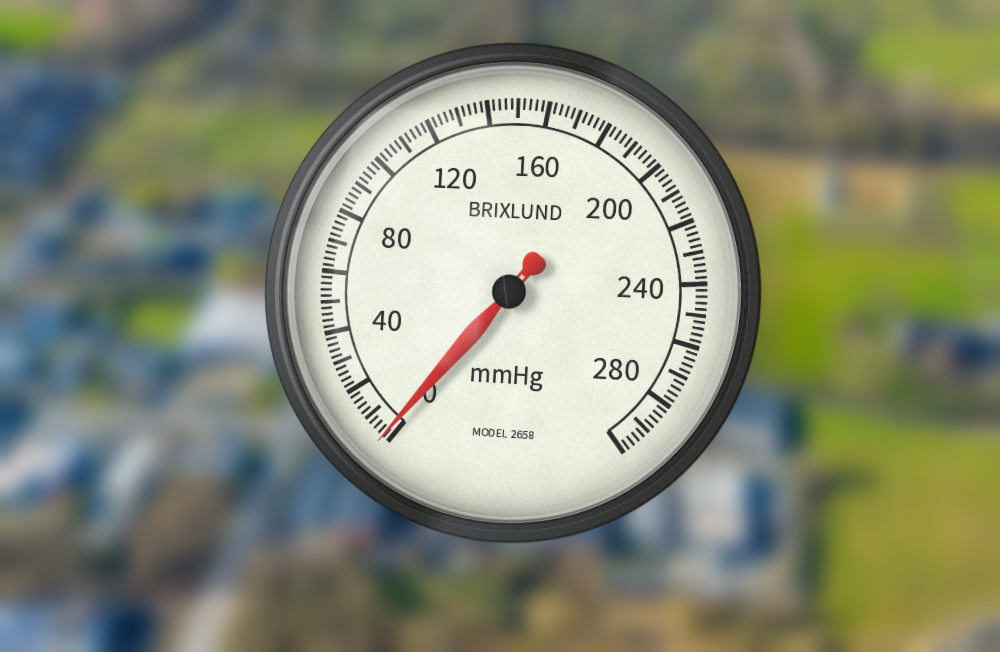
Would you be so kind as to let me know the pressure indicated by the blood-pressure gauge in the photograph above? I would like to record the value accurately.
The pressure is 2 mmHg
